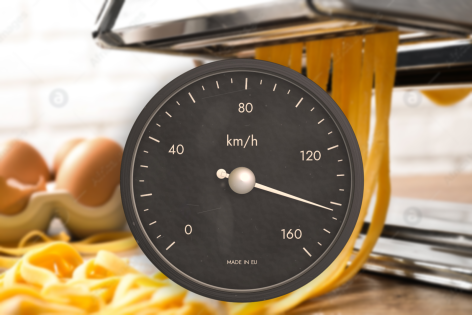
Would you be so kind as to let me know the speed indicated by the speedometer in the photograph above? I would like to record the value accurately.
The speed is 142.5 km/h
